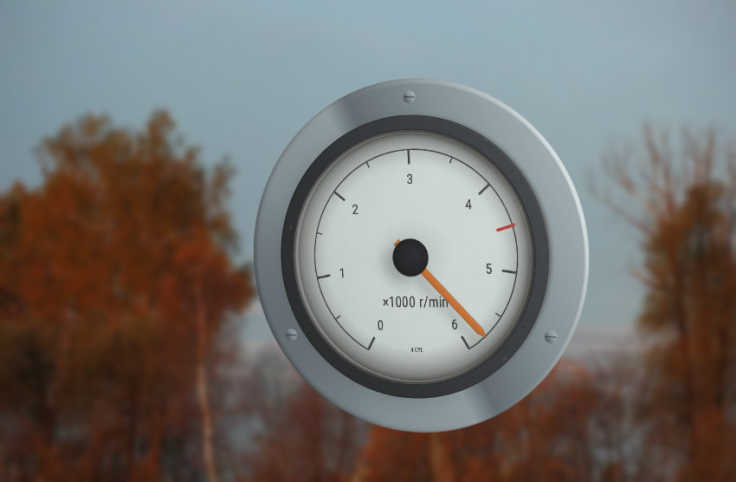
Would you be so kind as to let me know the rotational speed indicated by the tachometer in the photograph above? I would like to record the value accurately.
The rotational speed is 5750 rpm
